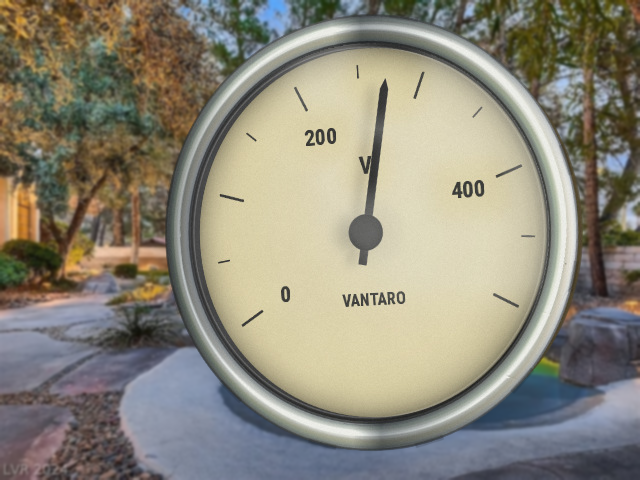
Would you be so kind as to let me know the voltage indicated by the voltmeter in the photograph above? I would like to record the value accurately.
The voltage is 275 V
